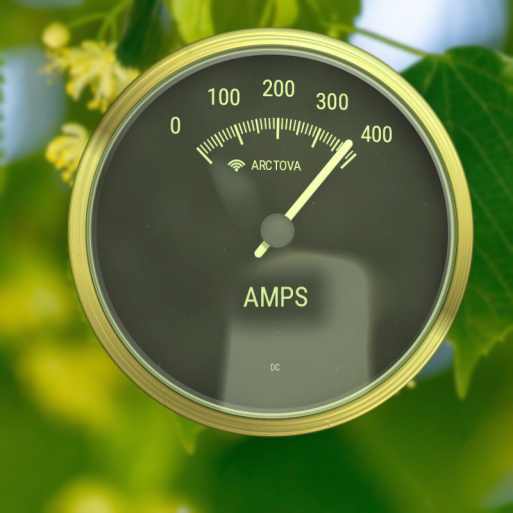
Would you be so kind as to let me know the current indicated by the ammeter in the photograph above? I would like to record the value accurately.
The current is 370 A
